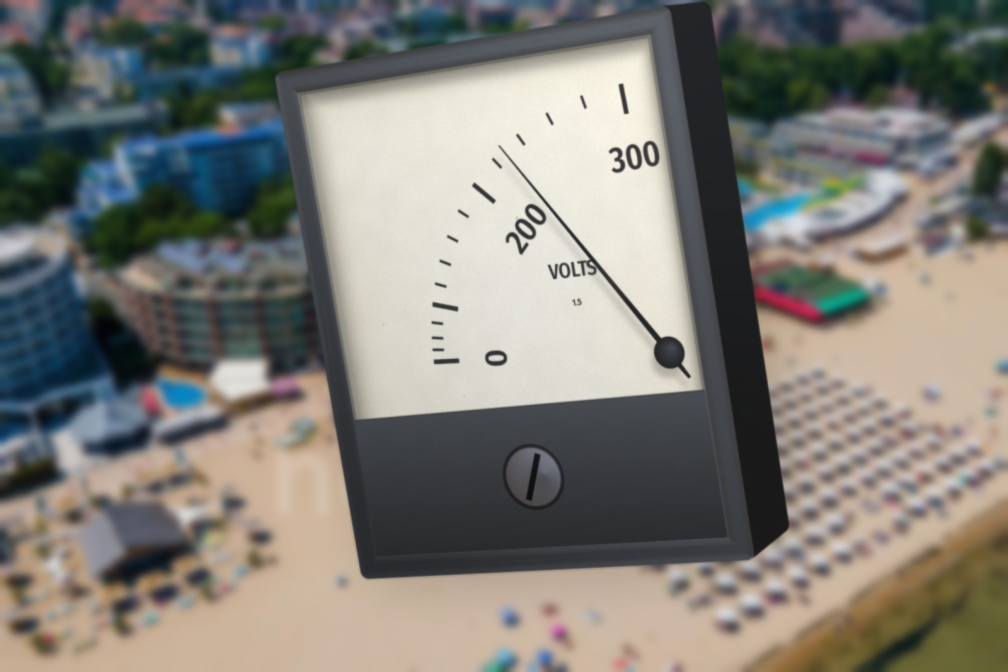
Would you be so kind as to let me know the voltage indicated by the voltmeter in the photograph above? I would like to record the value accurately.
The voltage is 230 V
